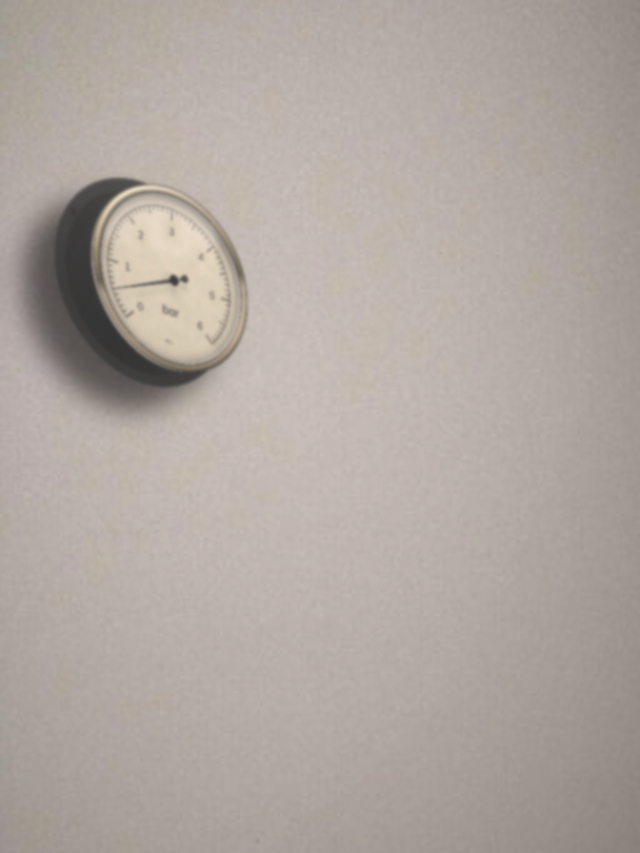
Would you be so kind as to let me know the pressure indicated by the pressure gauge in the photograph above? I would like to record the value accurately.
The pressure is 0.5 bar
